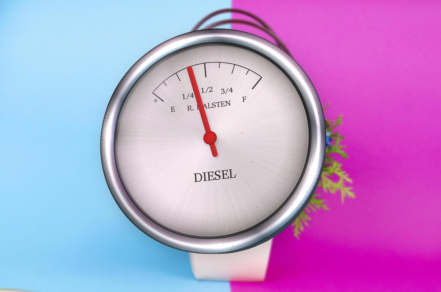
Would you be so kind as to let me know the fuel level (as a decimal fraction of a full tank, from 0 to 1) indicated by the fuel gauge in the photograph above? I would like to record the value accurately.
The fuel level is 0.375
